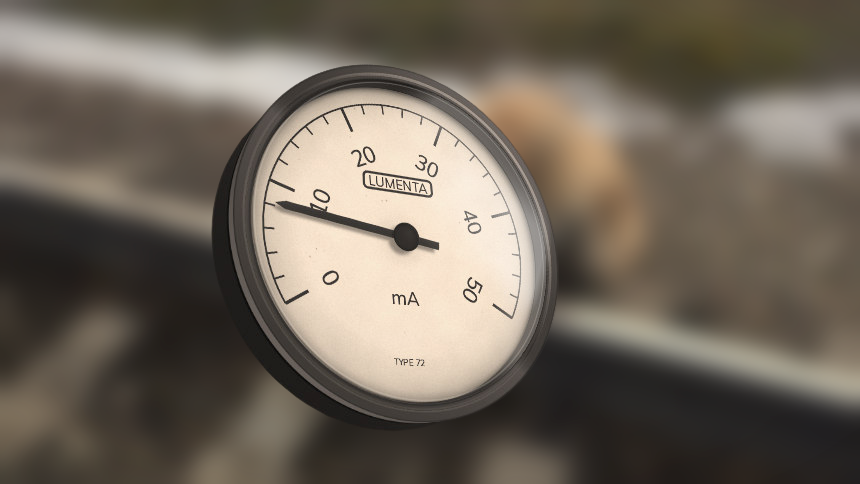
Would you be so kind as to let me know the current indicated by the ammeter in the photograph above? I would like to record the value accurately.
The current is 8 mA
